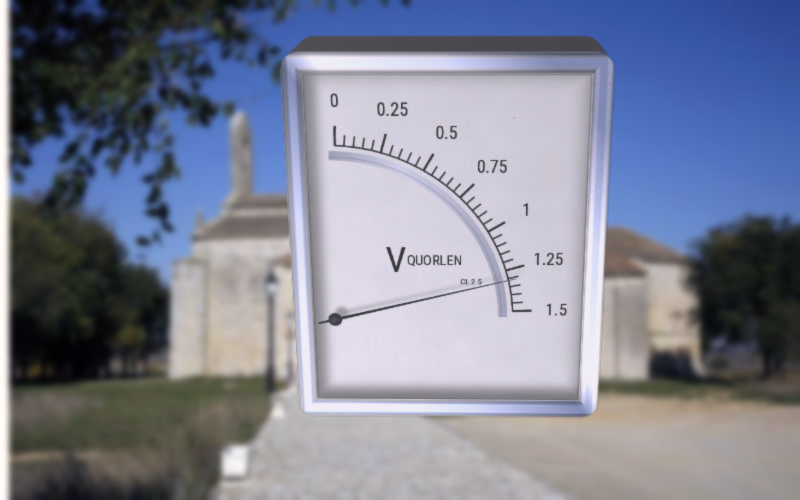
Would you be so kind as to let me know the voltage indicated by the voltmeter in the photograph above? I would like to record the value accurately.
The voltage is 1.3 V
